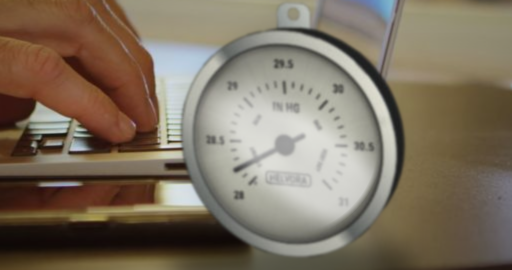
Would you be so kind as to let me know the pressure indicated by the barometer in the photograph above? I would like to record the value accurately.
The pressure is 28.2 inHg
